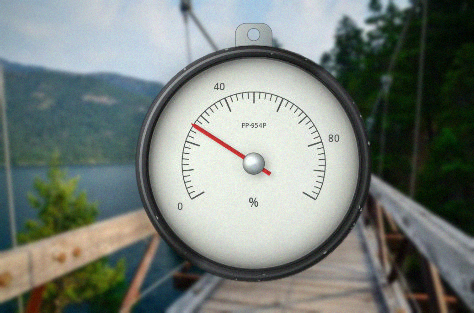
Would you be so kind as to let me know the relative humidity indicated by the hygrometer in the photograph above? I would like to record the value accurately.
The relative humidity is 26 %
